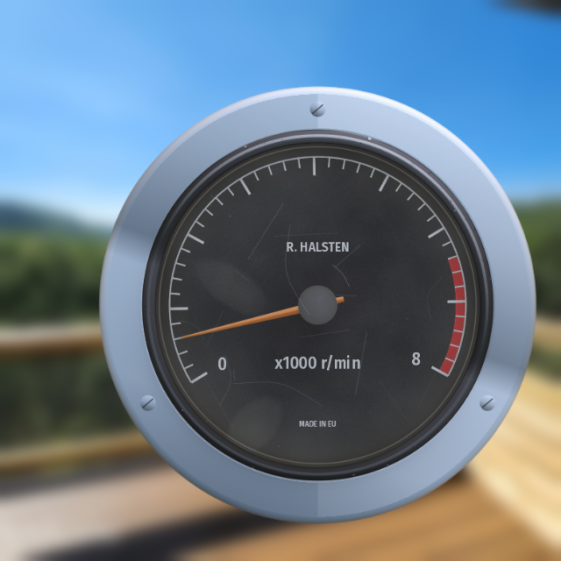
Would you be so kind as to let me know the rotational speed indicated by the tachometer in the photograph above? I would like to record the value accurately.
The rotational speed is 600 rpm
